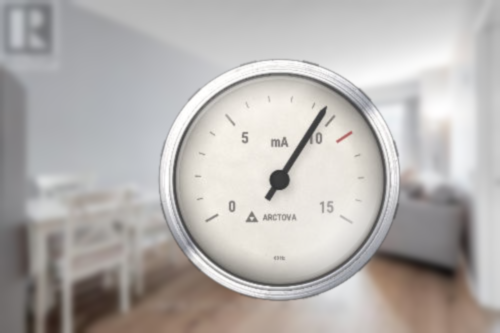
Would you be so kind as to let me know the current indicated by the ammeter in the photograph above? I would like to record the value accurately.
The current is 9.5 mA
